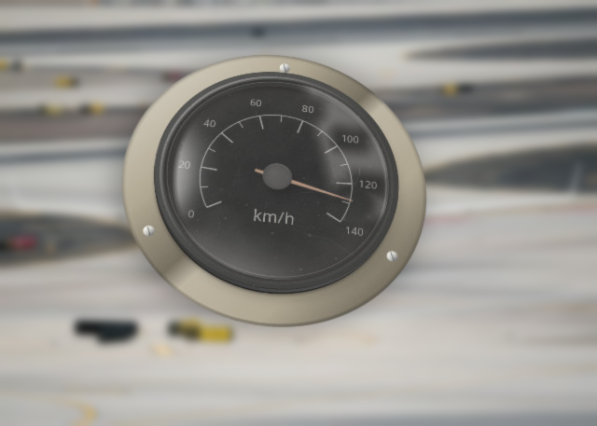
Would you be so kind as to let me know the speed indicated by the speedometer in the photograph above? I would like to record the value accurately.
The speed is 130 km/h
